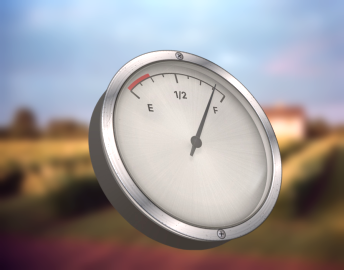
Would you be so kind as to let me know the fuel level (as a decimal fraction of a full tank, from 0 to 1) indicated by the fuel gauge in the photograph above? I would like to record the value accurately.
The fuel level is 0.875
